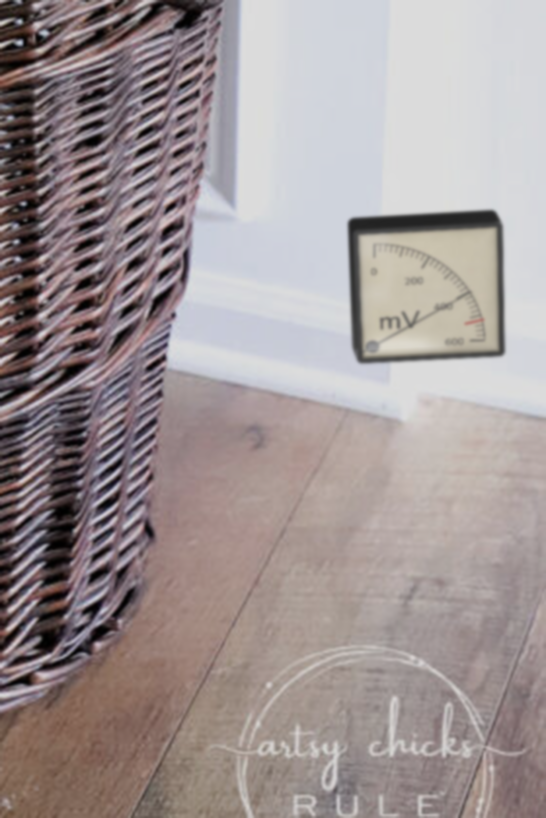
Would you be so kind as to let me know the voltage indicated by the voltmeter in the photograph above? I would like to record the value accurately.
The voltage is 400 mV
